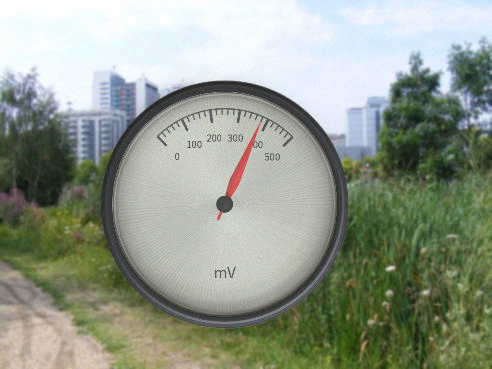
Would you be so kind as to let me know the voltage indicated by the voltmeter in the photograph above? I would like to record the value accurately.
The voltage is 380 mV
